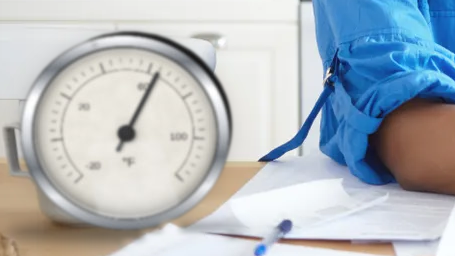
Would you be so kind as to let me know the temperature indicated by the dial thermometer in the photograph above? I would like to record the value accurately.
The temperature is 64 °F
